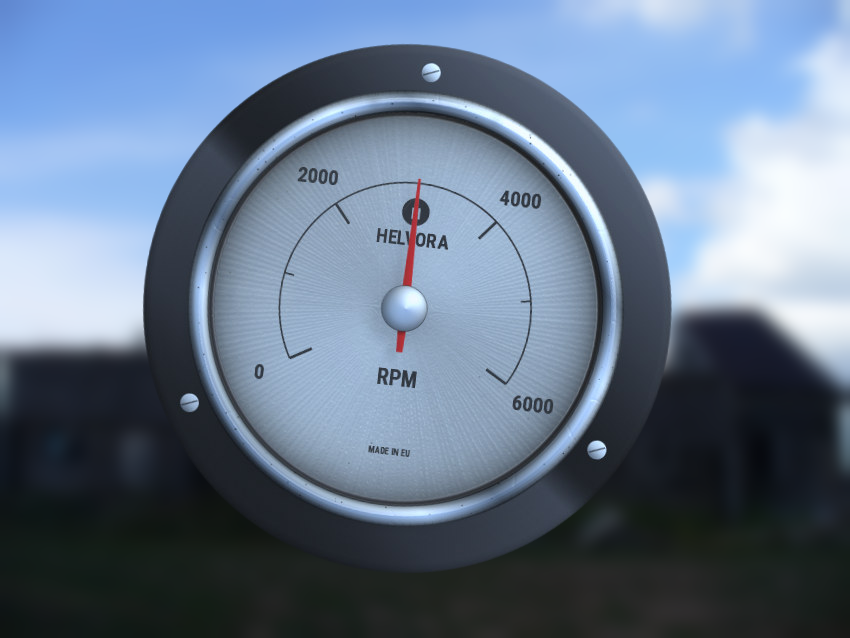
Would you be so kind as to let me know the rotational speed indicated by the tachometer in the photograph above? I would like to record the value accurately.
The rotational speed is 3000 rpm
